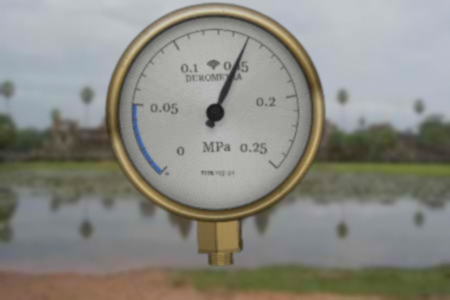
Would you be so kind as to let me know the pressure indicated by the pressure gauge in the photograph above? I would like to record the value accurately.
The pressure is 0.15 MPa
